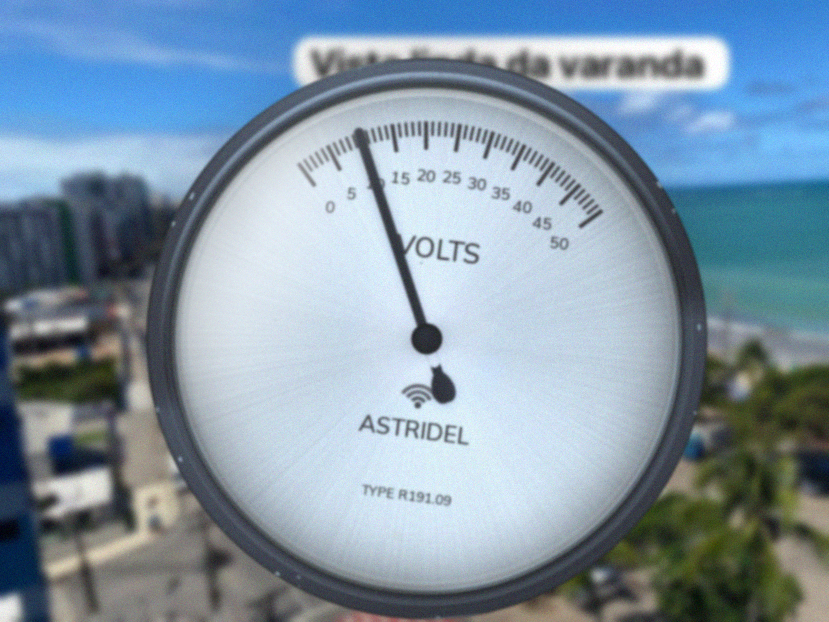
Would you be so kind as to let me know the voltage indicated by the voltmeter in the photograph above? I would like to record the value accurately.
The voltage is 10 V
